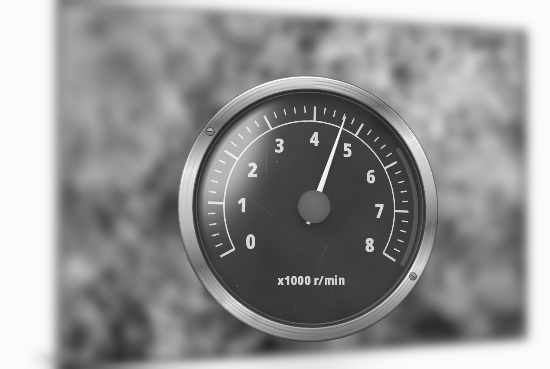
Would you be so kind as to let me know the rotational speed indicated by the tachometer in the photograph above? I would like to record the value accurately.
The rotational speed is 4600 rpm
